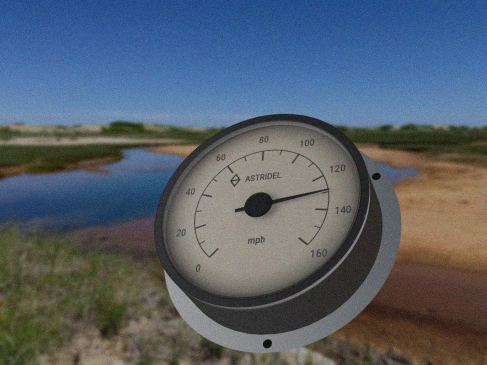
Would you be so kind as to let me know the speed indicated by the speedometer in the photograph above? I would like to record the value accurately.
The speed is 130 mph
